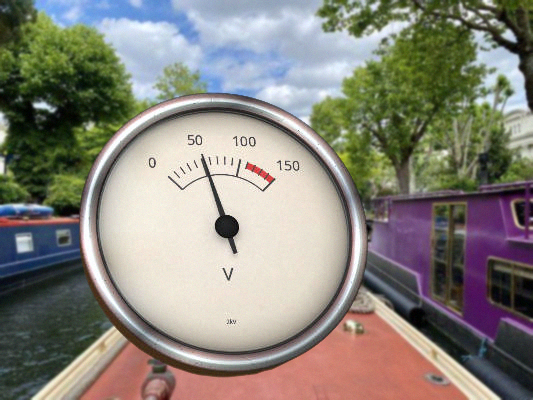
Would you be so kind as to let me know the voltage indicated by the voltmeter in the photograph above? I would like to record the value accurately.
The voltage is 50 V
